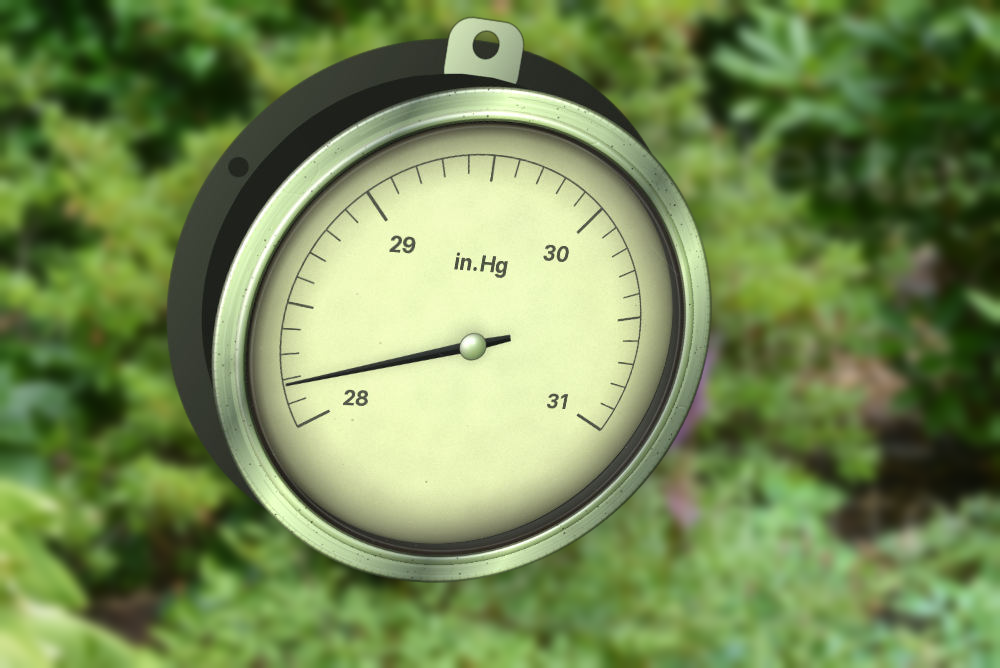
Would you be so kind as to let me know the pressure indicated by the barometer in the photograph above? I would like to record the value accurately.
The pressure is 28.2 inHg
